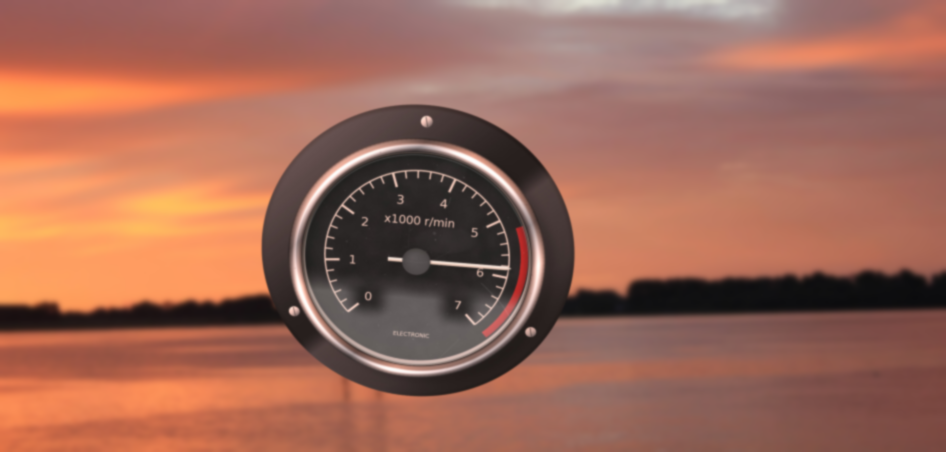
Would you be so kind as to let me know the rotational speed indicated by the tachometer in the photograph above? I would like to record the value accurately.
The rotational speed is 5800 rpm
